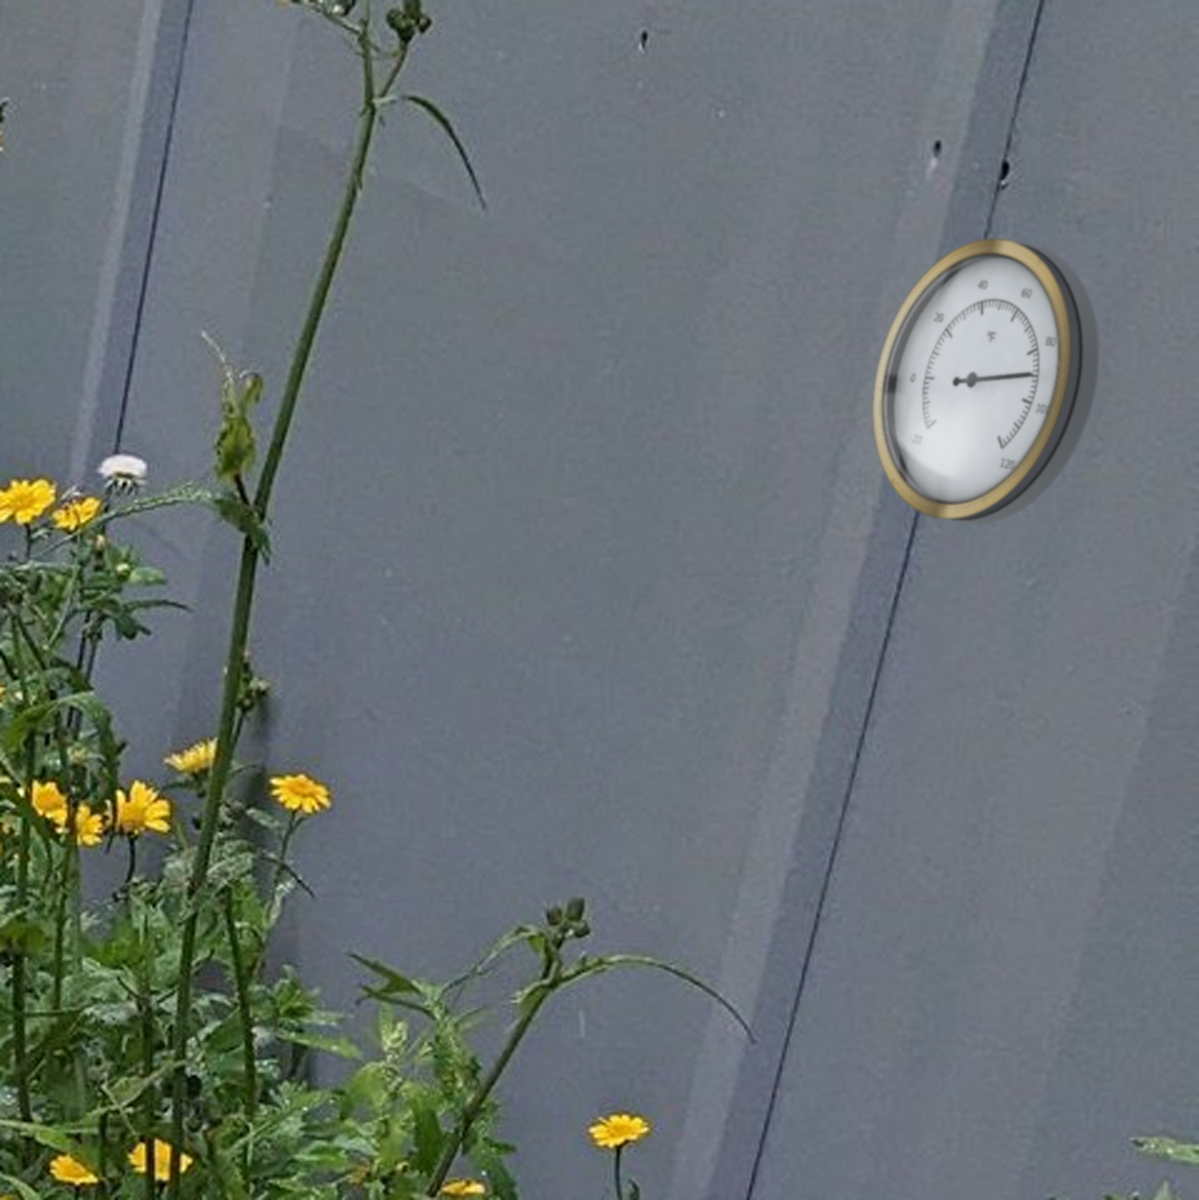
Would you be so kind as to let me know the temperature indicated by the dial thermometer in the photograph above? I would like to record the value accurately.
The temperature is 90 °F
